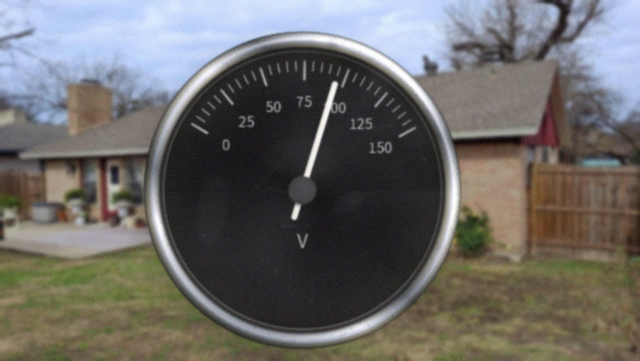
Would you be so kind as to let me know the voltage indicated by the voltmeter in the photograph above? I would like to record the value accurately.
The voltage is 95 V
